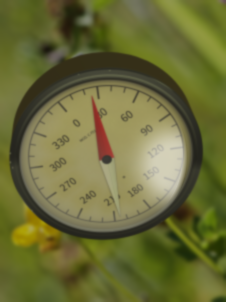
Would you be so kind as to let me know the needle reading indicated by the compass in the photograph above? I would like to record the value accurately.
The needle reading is 25 °
